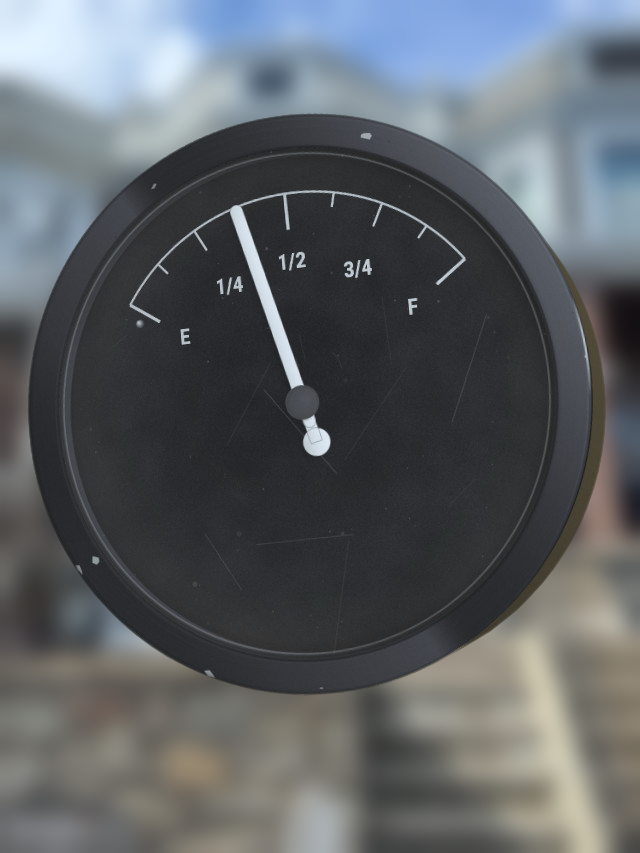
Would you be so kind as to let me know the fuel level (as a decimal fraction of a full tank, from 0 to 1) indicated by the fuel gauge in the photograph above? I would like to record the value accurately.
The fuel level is 0.375
